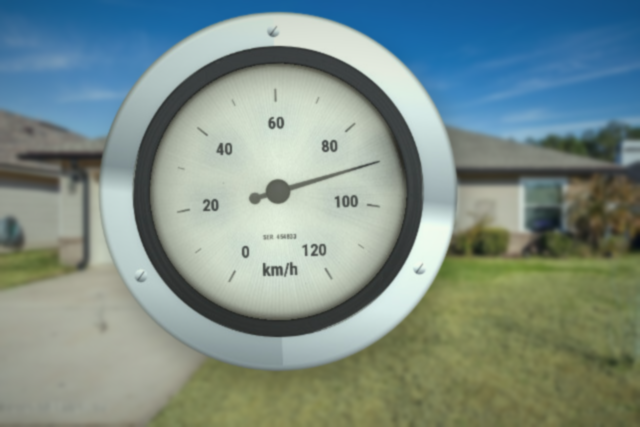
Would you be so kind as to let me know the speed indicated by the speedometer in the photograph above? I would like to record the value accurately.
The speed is 90 km/h
